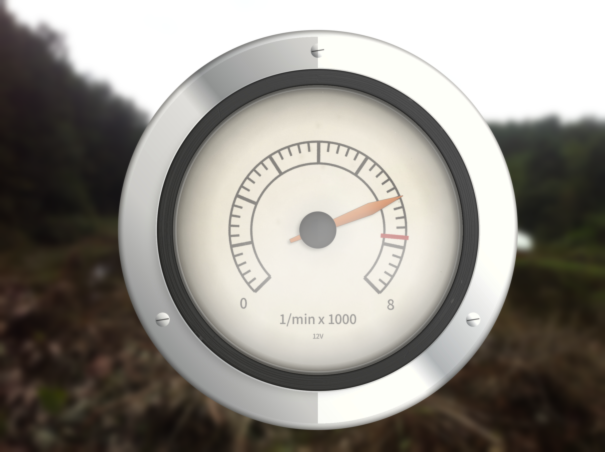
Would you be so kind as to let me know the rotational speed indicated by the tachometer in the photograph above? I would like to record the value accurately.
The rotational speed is 6000 rpm
